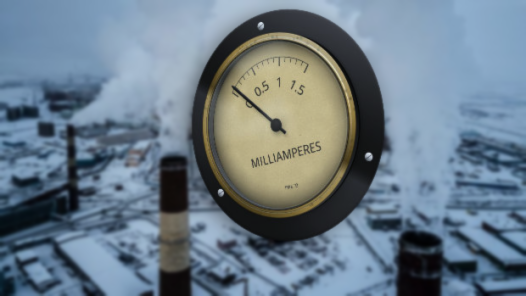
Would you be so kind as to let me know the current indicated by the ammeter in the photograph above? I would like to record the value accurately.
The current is 0.1 mA
